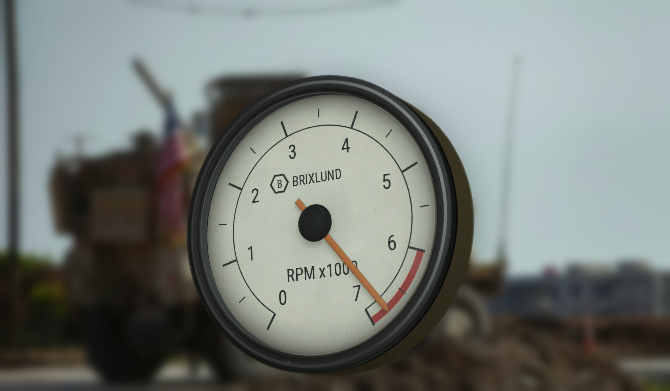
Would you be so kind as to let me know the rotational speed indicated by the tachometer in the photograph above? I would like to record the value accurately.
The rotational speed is 6750 rpm
